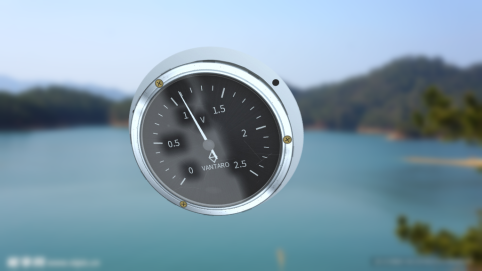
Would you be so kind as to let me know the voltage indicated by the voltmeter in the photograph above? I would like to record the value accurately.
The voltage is 1.1 V
